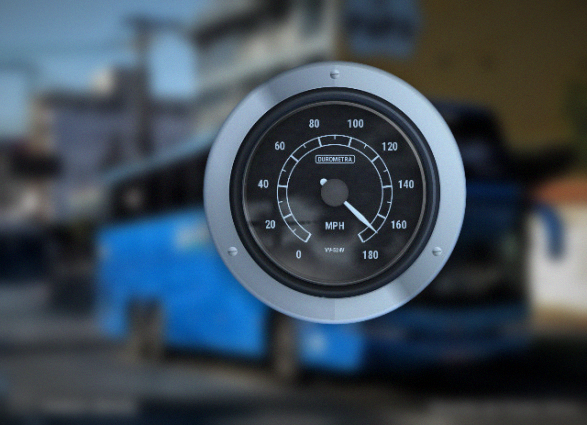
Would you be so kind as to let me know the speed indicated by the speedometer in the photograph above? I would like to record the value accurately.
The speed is 170 mph
